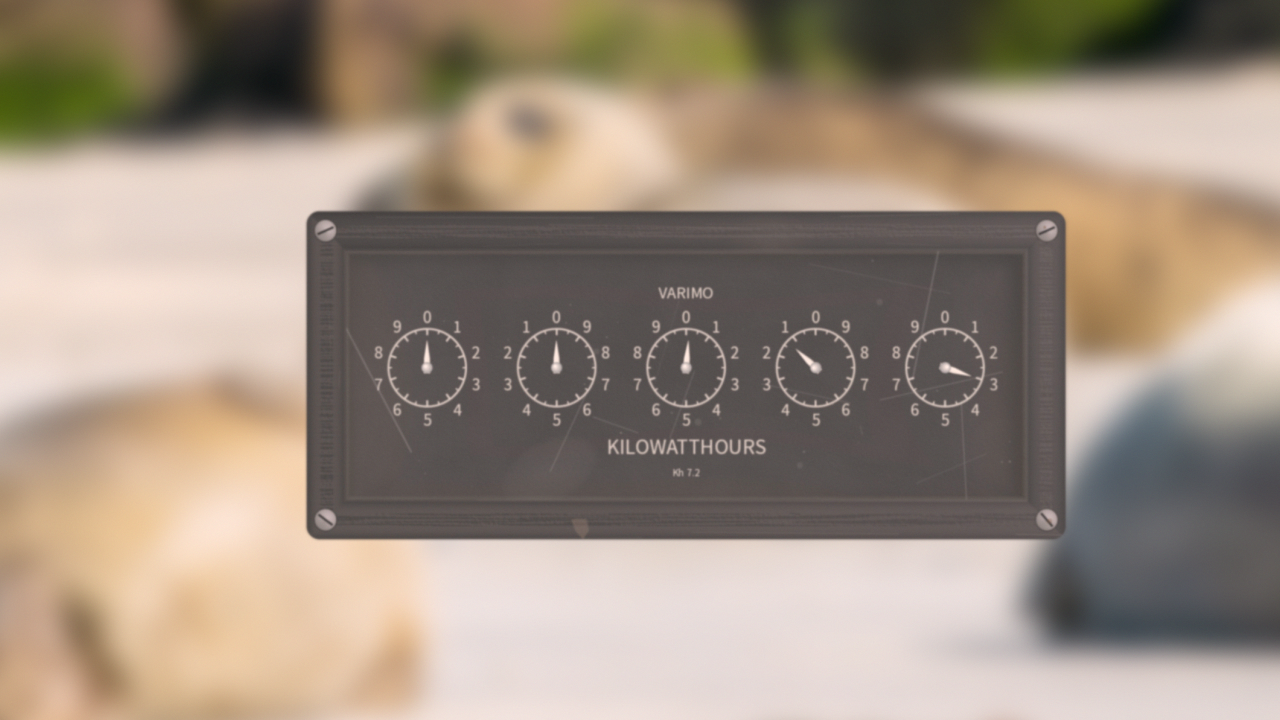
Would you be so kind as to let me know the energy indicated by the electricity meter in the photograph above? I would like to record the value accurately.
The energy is 13 kWh
